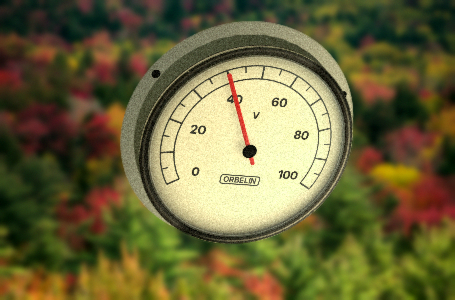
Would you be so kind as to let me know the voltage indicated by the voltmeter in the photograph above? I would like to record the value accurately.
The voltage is 40 V
